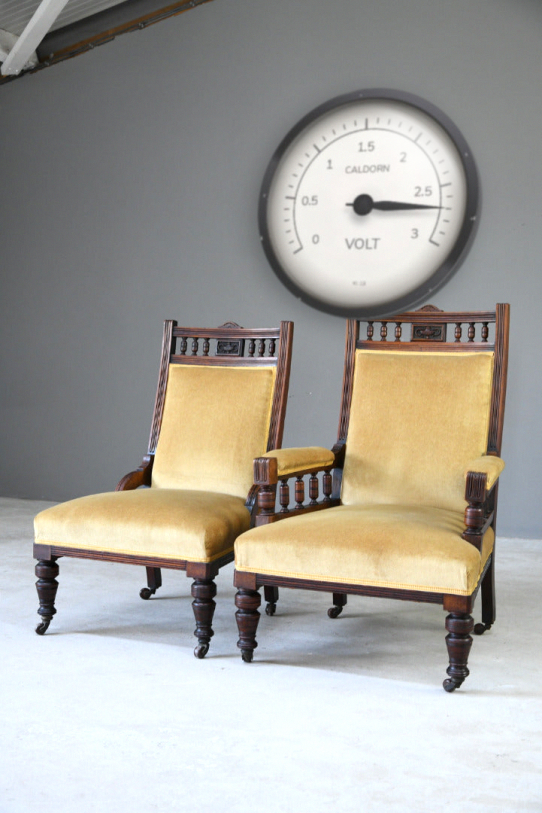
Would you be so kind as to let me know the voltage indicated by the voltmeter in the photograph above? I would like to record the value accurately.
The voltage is 2.7 V
